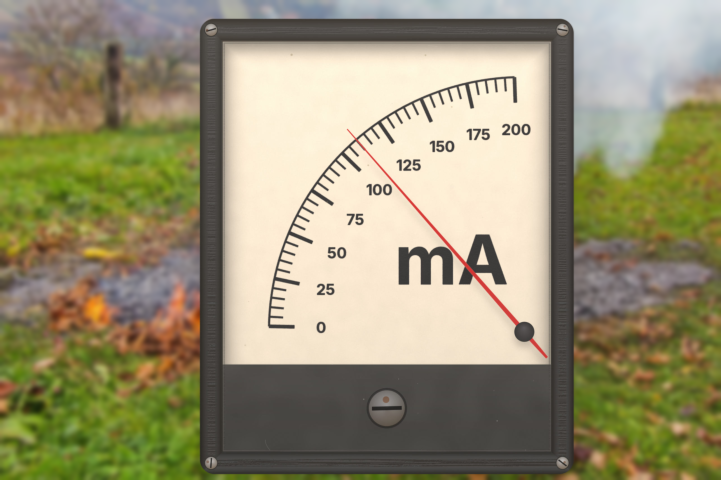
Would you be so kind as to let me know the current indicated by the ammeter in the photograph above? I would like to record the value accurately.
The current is 110 mA
